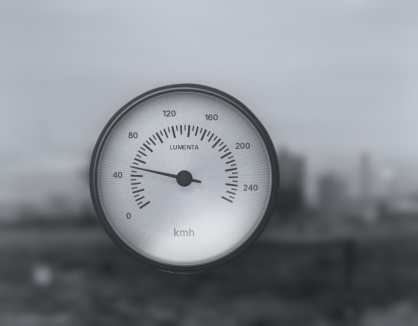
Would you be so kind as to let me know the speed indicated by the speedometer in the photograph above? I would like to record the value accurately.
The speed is 50 km/h
